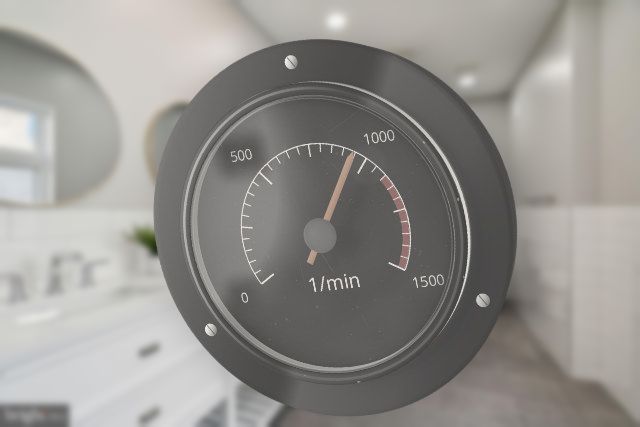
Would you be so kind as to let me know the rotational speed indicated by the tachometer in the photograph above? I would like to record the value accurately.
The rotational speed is 950 rpm
